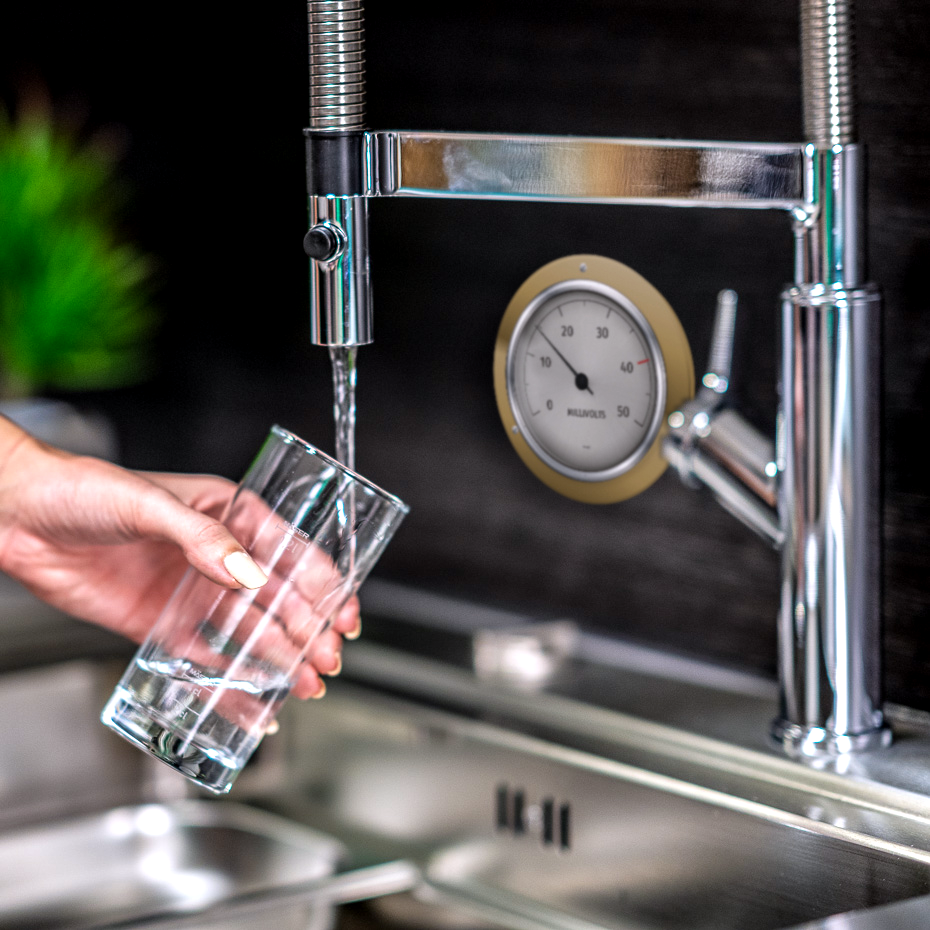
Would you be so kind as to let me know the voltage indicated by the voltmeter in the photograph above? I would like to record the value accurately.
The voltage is 15 mV
